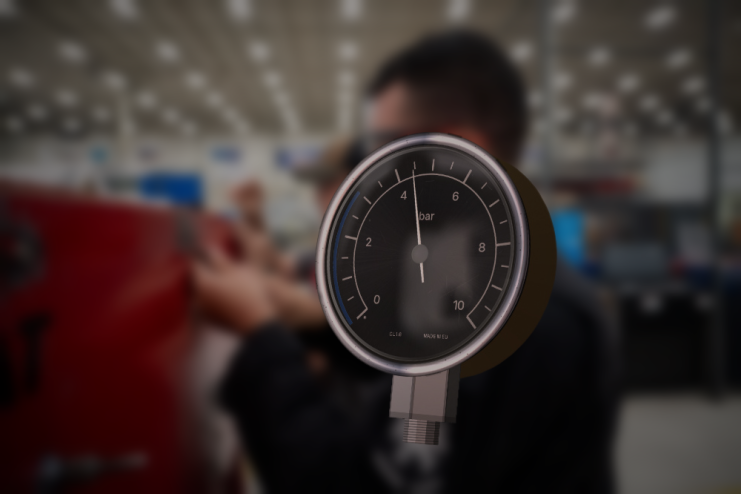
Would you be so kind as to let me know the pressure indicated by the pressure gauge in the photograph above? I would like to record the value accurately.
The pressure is 4.5 bar
